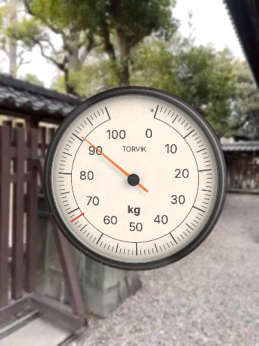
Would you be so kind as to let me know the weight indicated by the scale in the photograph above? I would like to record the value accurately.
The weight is 91 kg
